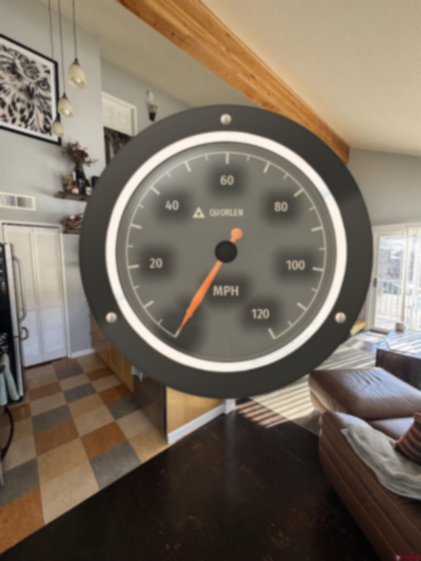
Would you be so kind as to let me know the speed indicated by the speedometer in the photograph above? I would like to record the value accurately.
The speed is 0 mph
